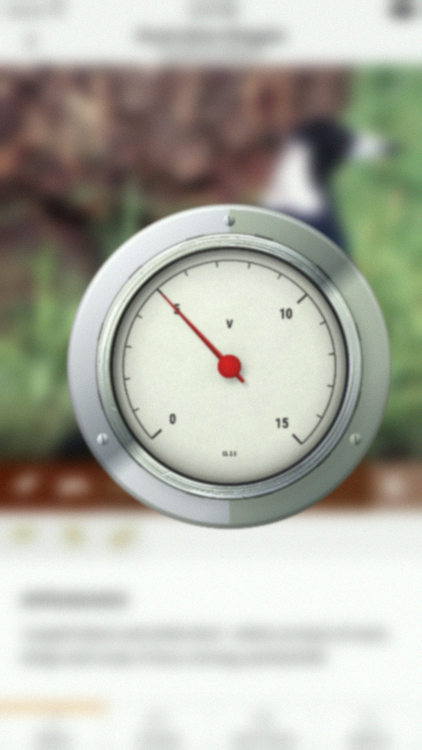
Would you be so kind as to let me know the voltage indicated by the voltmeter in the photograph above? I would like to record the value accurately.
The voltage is 5 V
